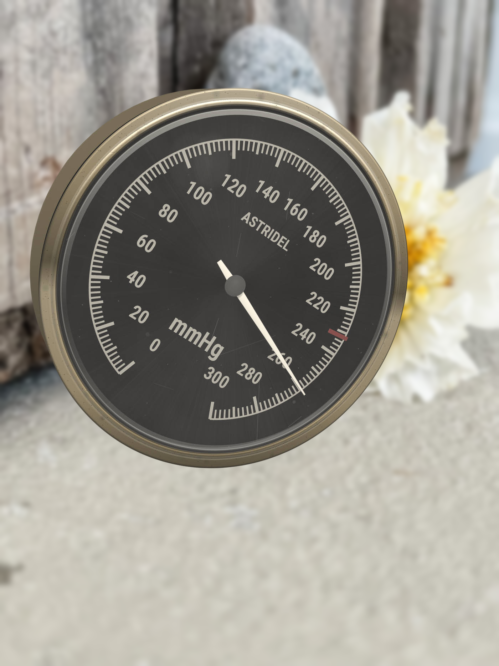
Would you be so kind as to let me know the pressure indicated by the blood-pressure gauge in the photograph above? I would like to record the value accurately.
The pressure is 260 mmHg
